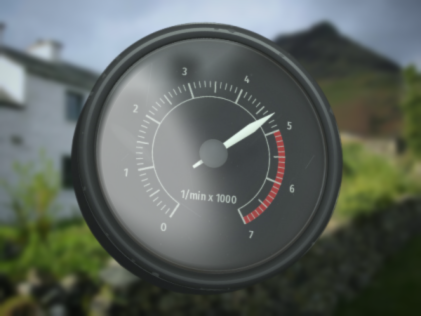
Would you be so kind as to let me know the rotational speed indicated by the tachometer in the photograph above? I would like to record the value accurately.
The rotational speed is 4700 rpm
